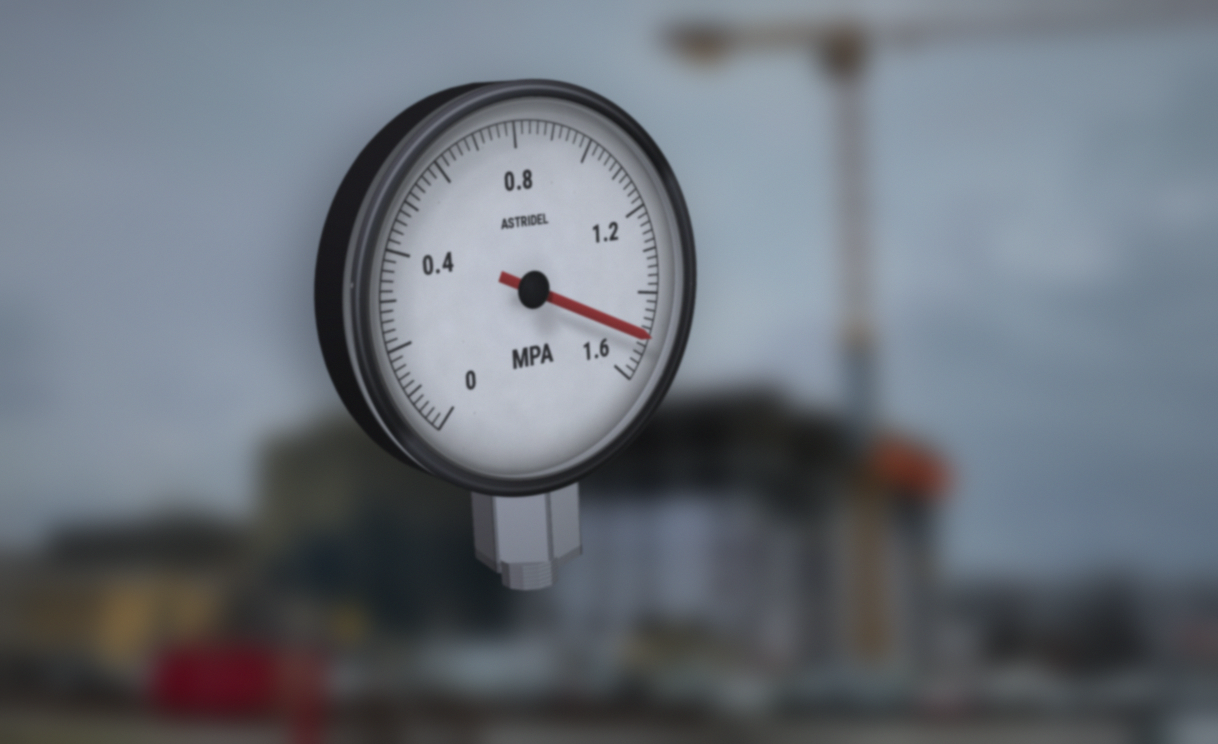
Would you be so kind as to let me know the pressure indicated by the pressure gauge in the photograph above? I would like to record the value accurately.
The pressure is 1.5 MPa
